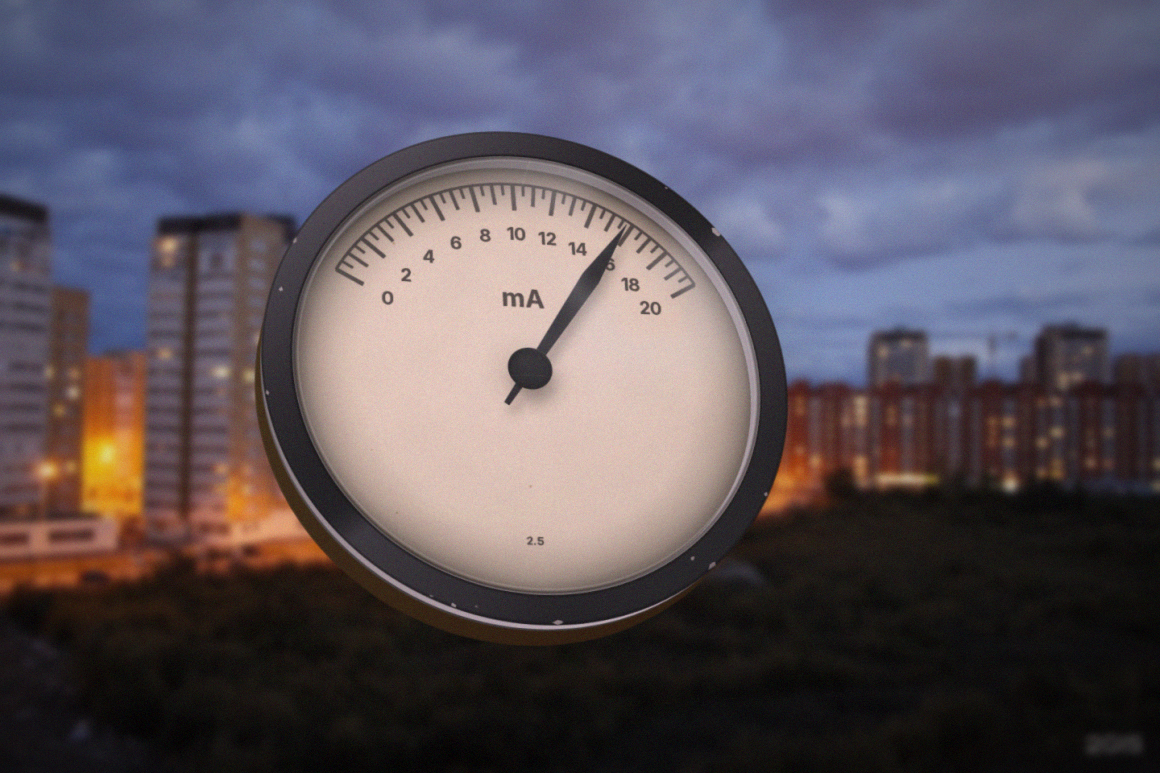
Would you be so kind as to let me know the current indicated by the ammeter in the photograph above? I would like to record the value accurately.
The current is 15.75 mA
